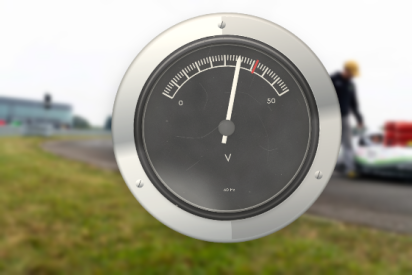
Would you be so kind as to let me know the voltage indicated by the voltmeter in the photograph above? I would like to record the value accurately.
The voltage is 30 V
